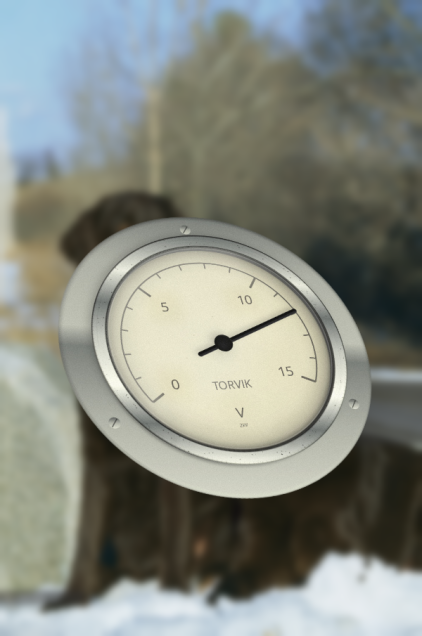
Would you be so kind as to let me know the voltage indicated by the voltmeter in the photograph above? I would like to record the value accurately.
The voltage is 12 V
